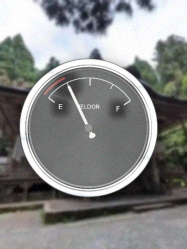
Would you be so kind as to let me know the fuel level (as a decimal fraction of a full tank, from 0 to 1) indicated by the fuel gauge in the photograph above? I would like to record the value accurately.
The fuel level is 0.25
